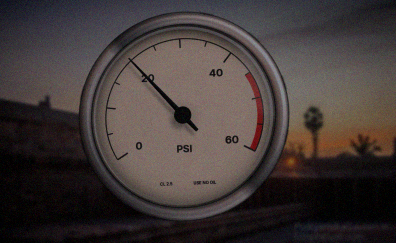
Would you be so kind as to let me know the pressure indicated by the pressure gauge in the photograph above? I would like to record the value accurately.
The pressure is 20 psi
